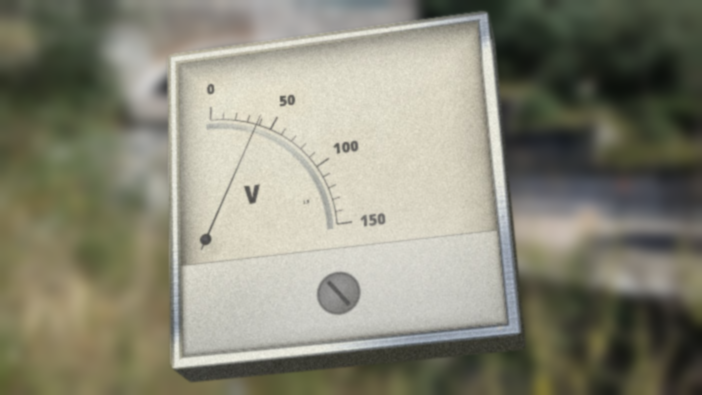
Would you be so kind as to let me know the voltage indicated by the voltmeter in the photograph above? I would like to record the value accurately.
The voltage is 40 V
